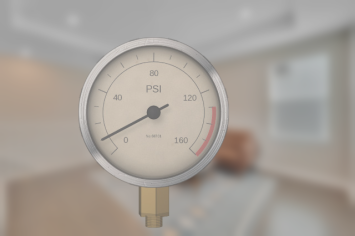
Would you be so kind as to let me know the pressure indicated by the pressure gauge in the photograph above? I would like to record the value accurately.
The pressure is 10 psi
